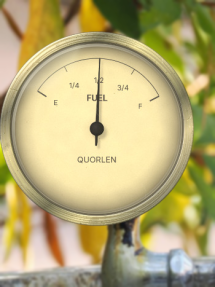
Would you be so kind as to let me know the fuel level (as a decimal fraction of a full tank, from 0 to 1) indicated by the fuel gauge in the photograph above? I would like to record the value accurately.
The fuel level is 0.5
